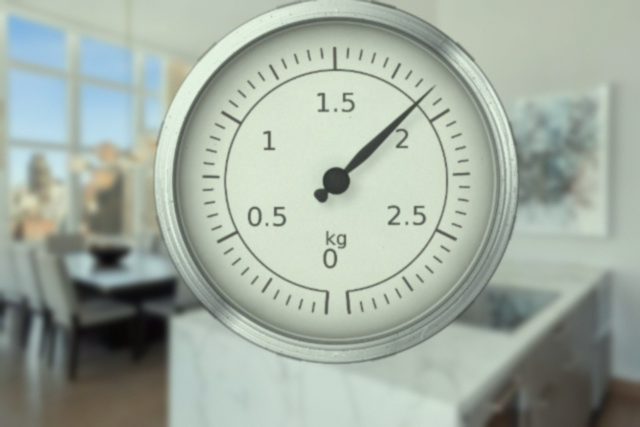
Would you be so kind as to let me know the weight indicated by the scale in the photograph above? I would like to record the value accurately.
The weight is 1.9 kg
